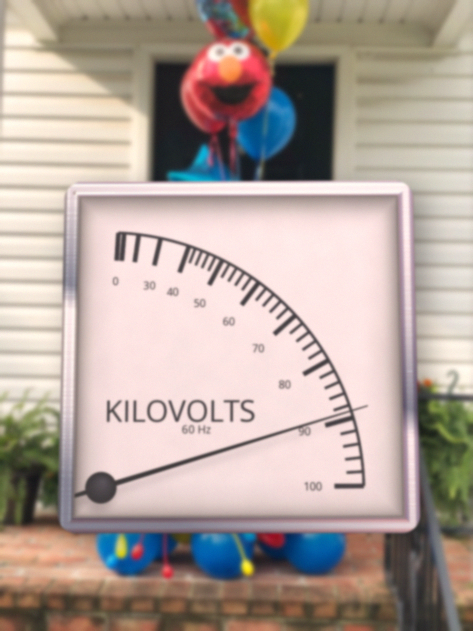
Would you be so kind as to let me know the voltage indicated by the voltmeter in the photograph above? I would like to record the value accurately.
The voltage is 89 kV
